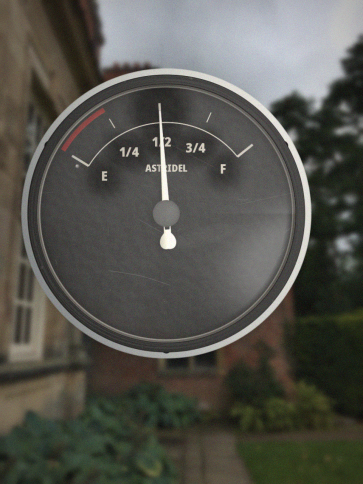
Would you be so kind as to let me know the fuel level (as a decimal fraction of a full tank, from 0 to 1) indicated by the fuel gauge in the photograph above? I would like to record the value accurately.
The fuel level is 0.5
